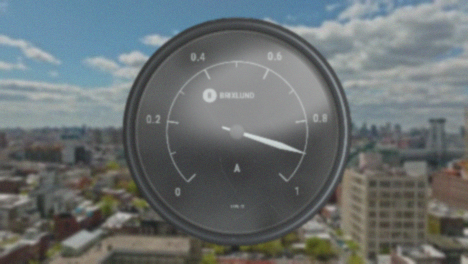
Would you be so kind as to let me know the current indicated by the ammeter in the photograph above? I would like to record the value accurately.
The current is 0.9 A
